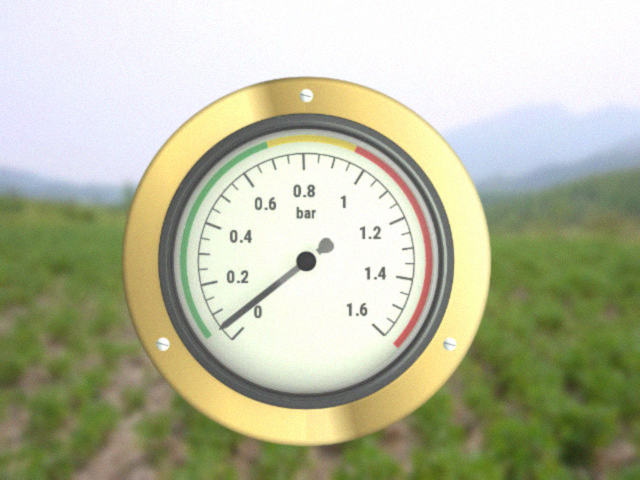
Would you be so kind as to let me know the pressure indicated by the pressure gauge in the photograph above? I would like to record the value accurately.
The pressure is 0.05 bar
